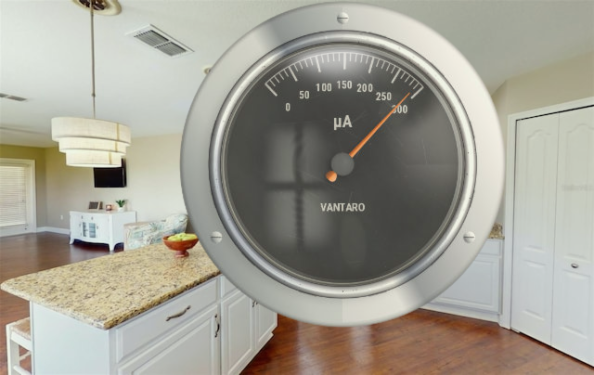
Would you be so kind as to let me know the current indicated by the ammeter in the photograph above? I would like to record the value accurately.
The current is 290 µA
